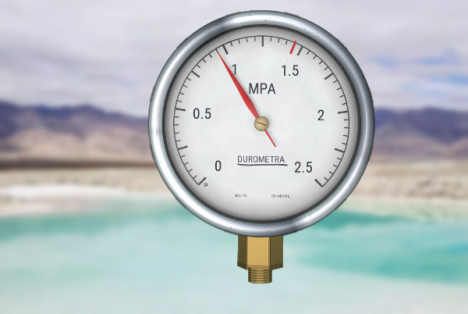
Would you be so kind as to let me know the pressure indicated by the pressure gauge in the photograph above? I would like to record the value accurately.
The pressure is 0.95 MPa
